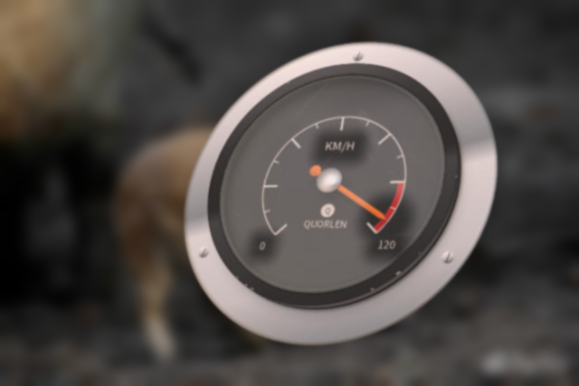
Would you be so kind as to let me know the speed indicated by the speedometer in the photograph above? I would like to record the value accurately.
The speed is 115 km/h
